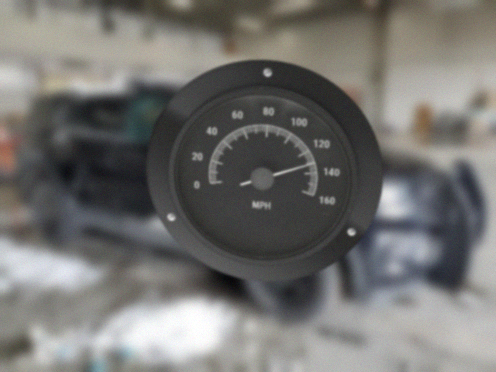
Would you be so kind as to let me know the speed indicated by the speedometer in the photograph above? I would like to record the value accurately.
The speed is 130 mph
